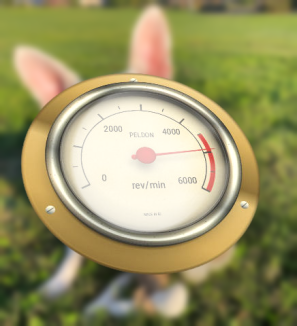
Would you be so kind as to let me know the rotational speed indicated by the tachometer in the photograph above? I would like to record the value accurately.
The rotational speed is 5000 rpm
